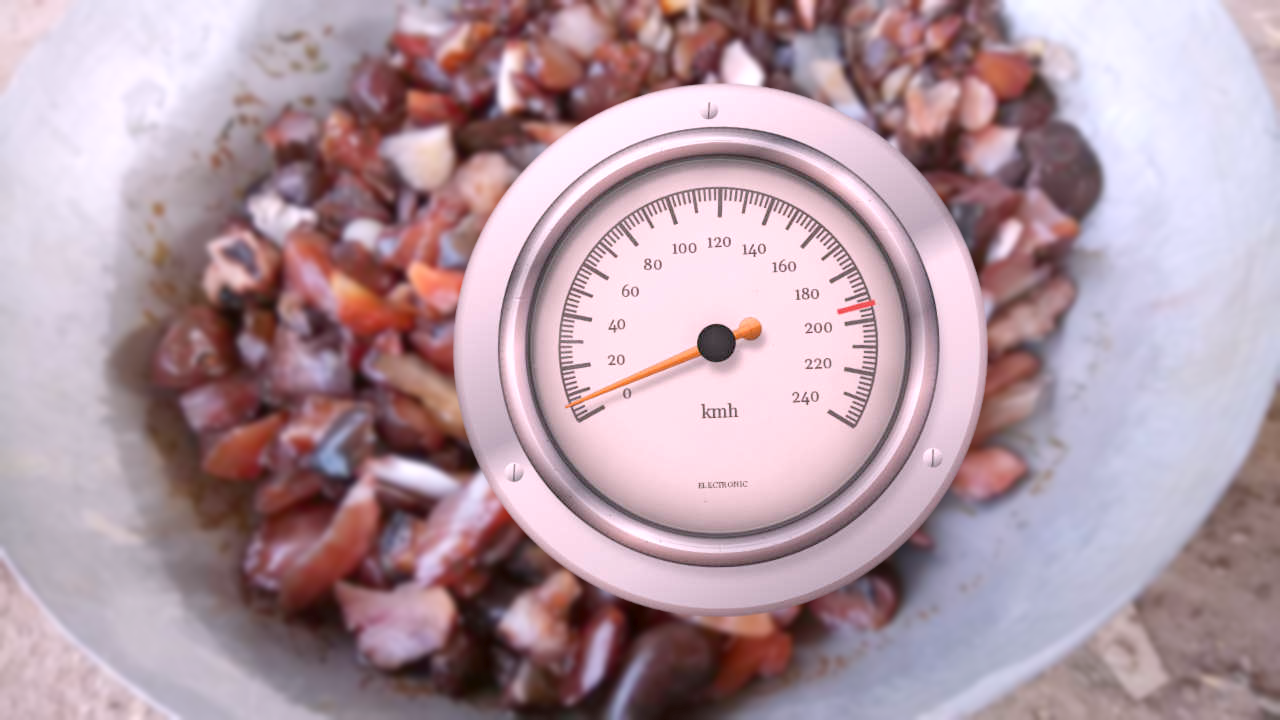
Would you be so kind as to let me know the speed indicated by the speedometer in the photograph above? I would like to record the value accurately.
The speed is 6 km/h
